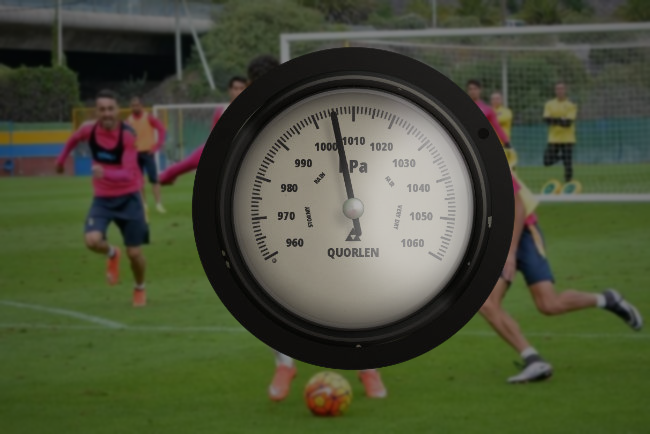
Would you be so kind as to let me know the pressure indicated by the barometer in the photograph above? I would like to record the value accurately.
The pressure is 1005 hPa
